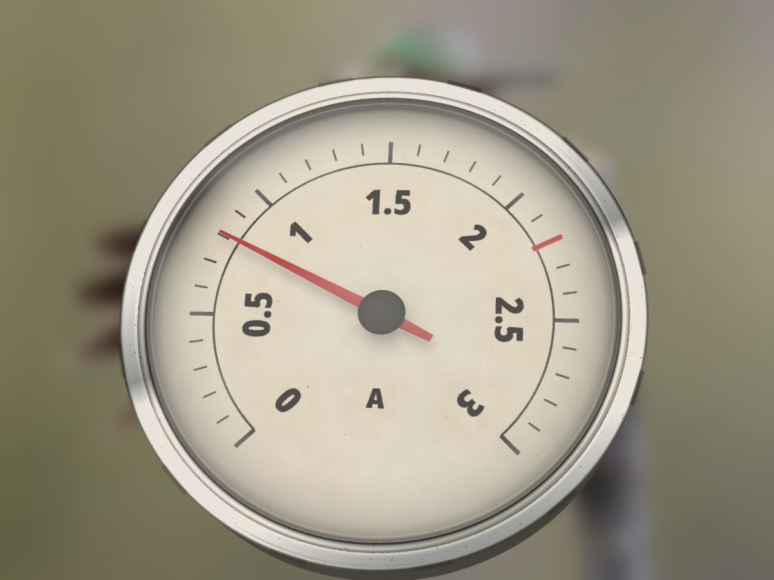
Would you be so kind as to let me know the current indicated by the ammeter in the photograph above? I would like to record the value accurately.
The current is 0.8 A
